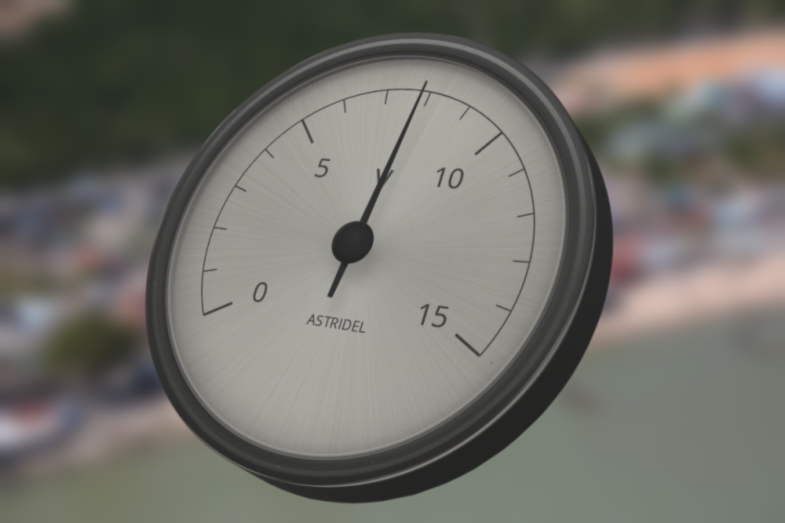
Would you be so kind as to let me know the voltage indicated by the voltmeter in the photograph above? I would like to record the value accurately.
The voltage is 8 V
